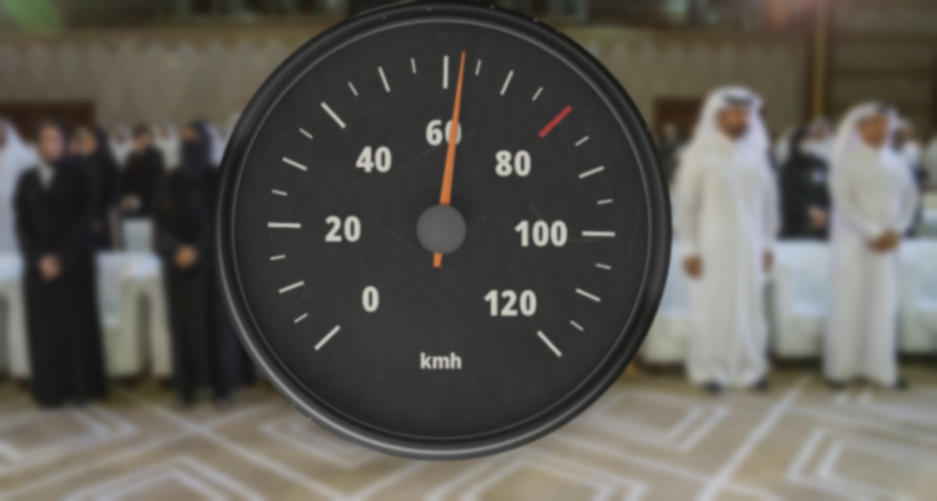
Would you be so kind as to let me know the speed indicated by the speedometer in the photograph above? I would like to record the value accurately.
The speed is 62.5 km/h
